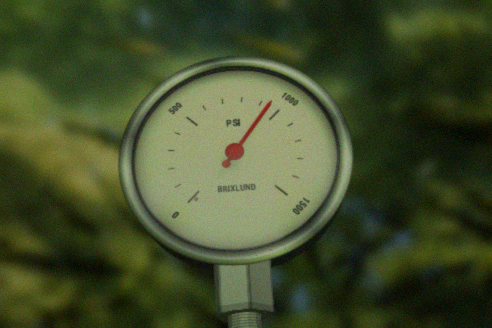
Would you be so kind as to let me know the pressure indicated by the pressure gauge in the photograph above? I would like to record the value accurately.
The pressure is 950 psi
